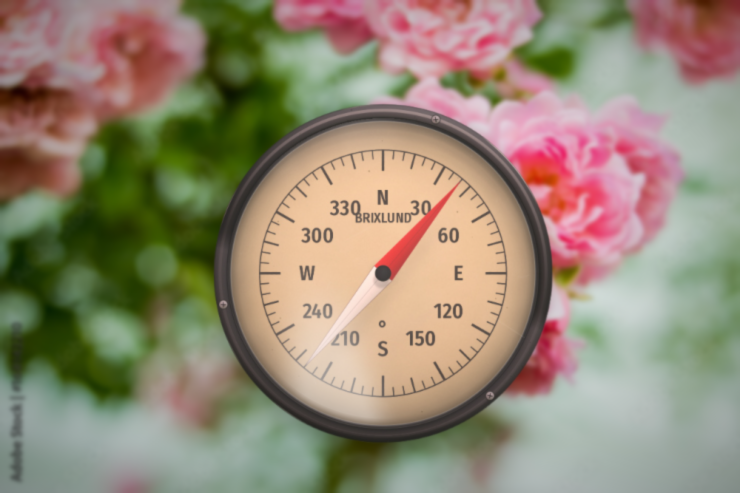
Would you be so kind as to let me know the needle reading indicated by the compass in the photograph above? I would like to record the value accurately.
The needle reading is 40 °
